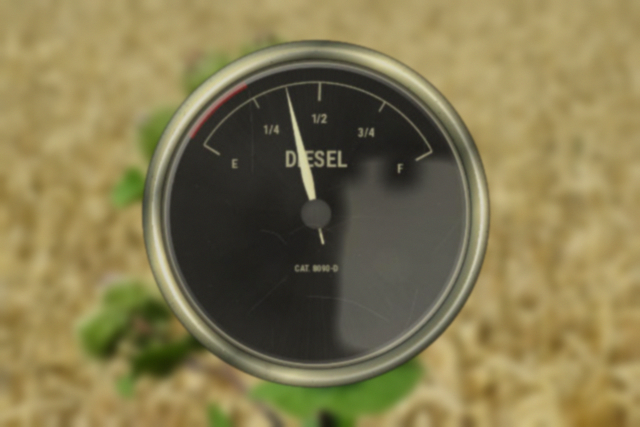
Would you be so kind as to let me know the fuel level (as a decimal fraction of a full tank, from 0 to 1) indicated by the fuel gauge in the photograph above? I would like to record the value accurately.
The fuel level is 0.375
